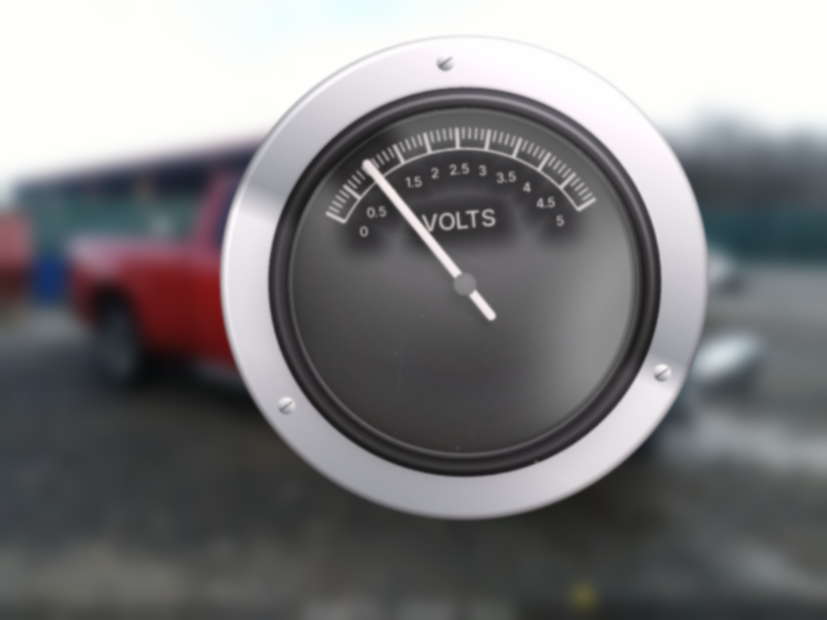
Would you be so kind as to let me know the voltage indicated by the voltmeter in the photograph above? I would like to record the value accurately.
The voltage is 1 V
